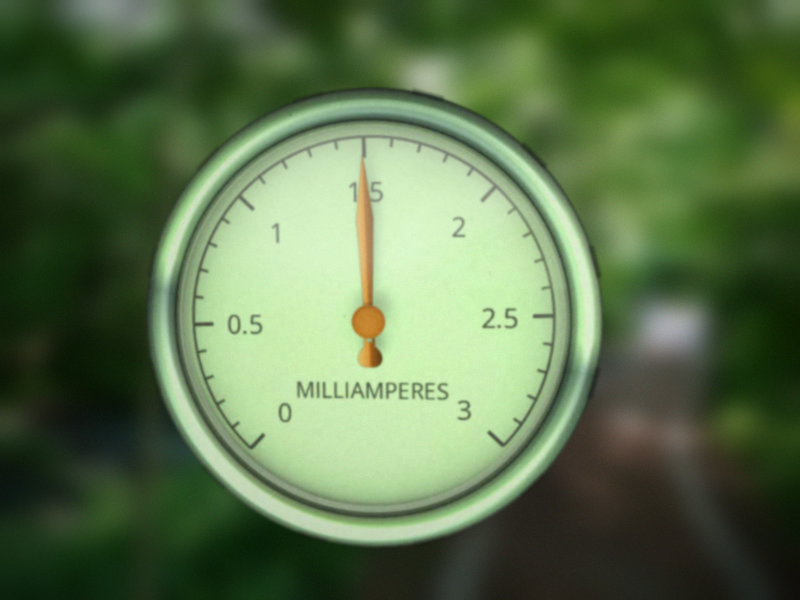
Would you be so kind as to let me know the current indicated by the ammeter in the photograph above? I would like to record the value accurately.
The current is 1.5 mA
